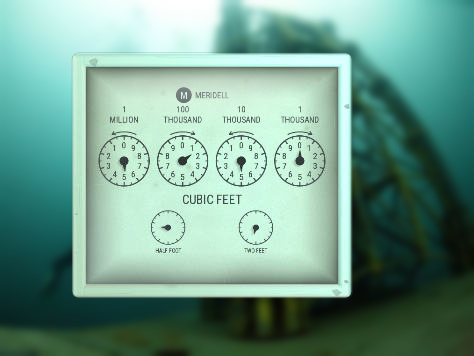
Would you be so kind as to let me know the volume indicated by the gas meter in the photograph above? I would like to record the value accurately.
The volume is 515000 ft³
